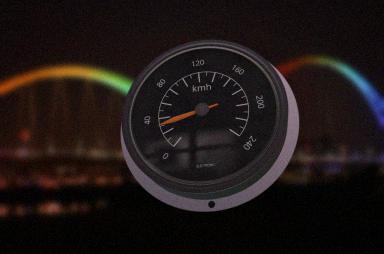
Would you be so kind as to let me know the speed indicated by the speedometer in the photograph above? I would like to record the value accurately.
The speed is 30 km/h
